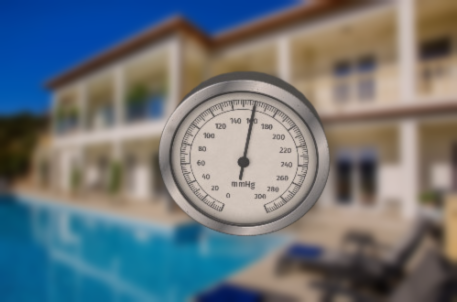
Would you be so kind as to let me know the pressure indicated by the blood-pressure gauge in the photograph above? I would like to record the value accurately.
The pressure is 160 mmHg
